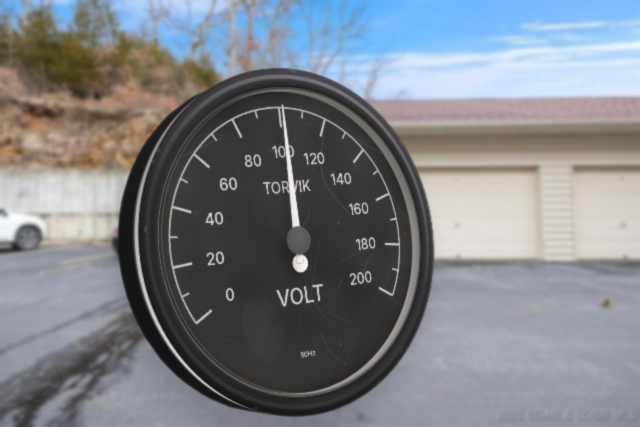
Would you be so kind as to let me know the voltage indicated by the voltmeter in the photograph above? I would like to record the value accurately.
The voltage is 100 V
